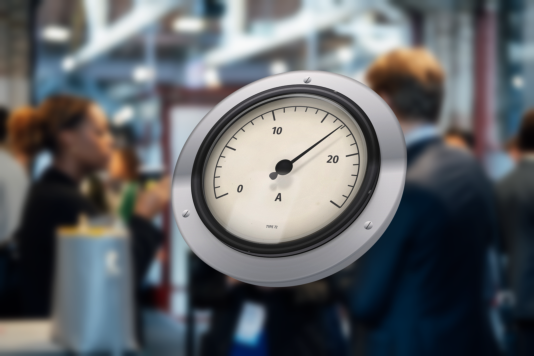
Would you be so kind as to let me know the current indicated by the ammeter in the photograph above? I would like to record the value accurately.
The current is 17 A
